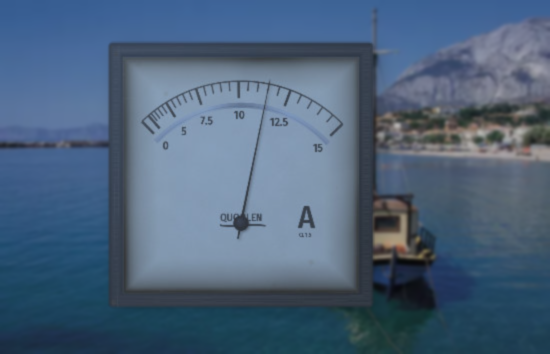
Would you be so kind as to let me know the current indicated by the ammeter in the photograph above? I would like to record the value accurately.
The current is 11.5 A
